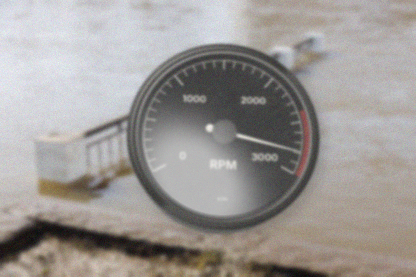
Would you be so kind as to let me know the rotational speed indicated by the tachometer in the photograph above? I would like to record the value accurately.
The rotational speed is 2800 rpm
